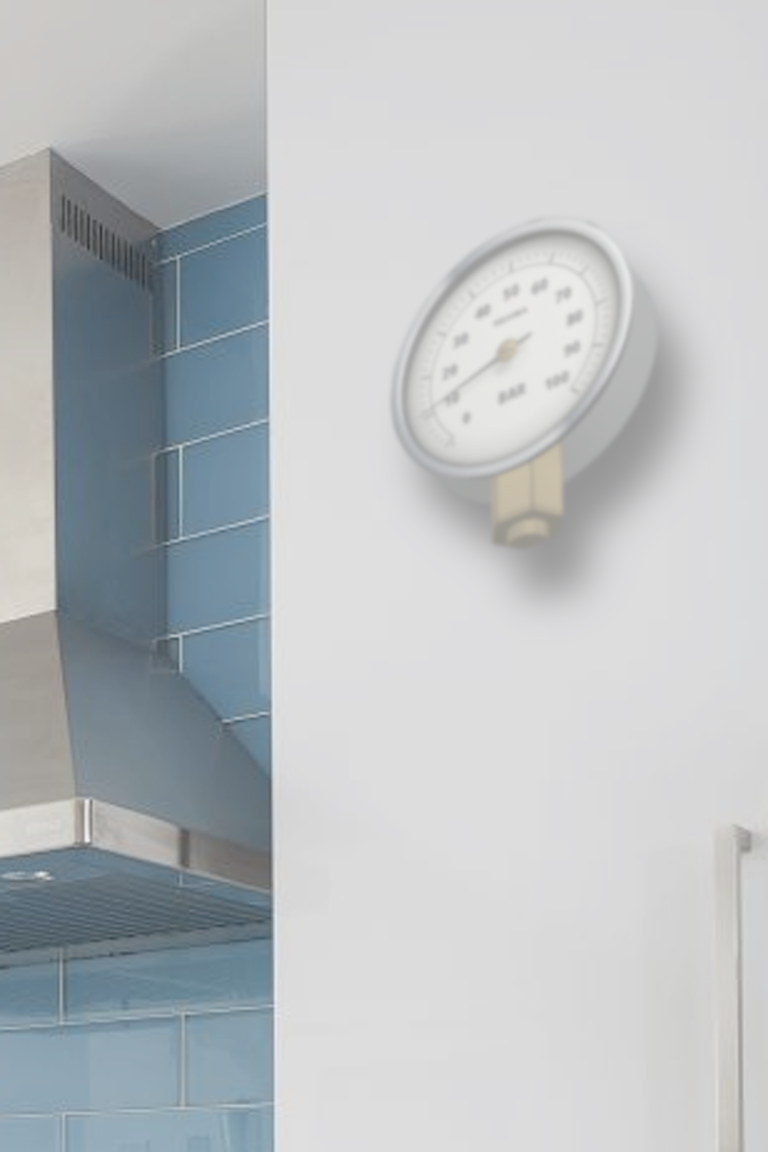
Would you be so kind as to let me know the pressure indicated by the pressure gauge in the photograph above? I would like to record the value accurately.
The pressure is 10 bar
